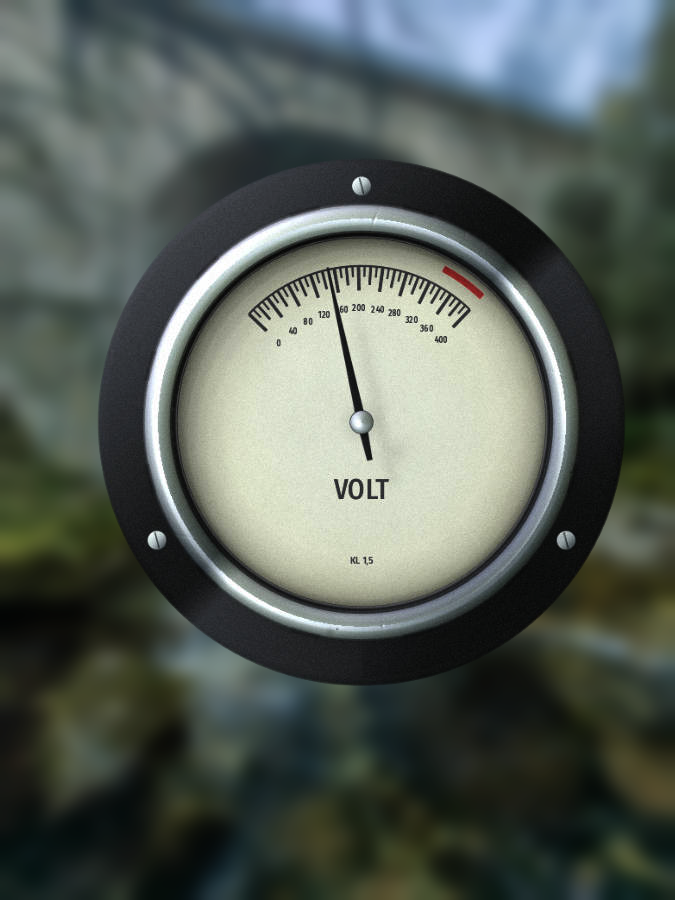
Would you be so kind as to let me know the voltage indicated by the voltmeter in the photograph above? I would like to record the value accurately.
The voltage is 150 V
